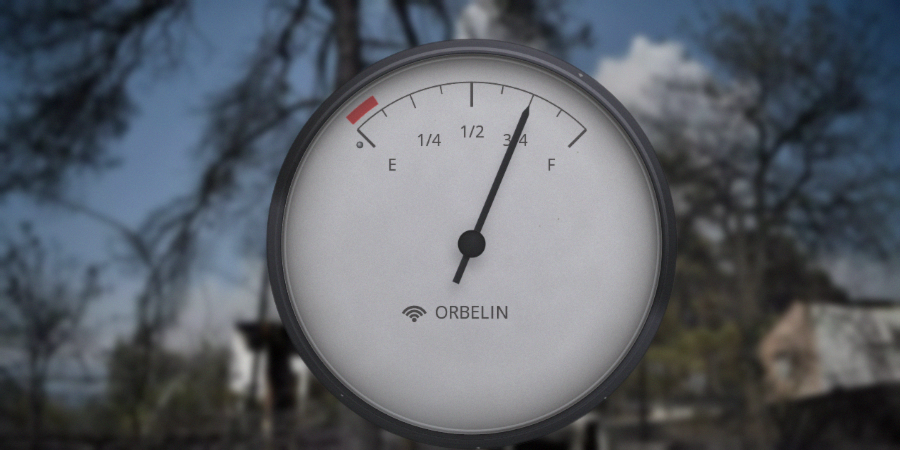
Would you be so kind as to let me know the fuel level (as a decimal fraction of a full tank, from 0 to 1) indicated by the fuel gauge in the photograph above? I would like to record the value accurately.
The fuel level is 0.75
